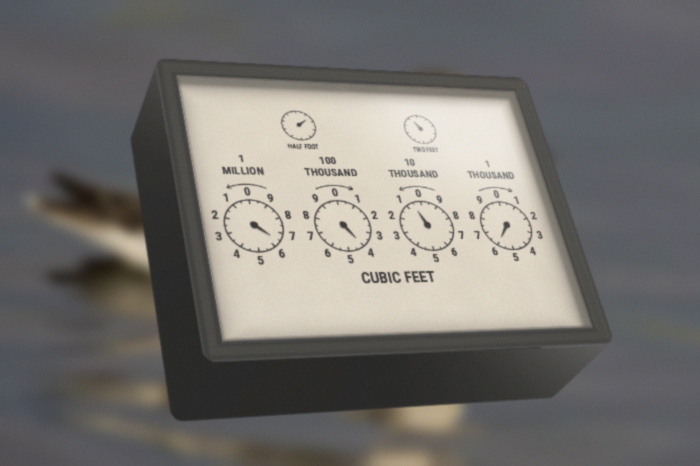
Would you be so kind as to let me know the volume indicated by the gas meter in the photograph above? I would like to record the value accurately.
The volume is 640600 ft³
